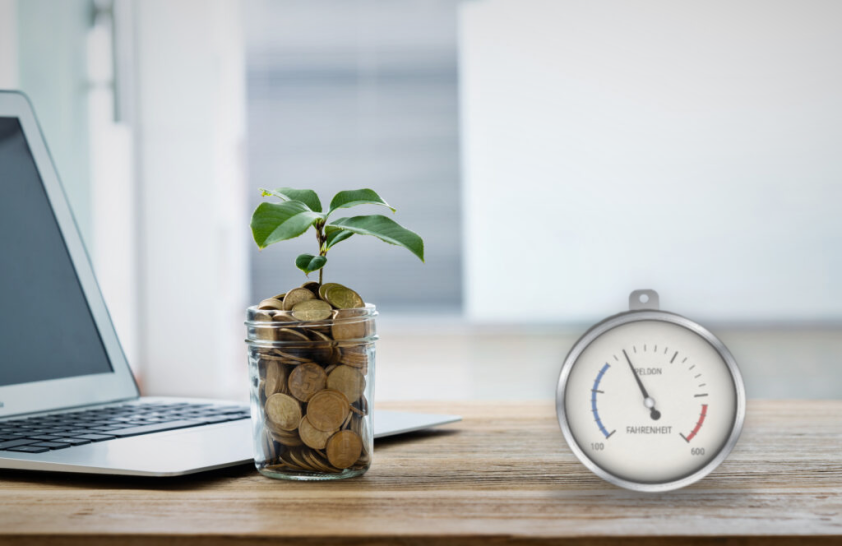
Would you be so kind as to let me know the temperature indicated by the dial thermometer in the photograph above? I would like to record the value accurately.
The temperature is 300 °F
